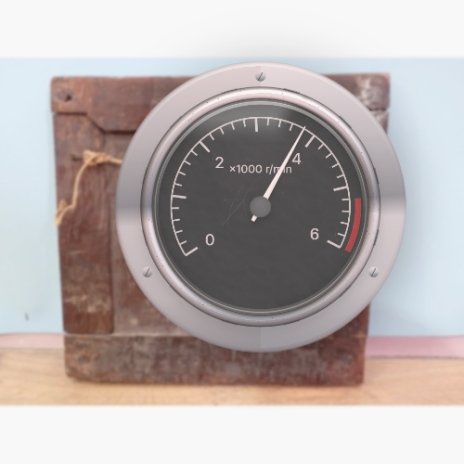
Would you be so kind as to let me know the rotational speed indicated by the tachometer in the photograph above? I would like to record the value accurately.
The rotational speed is 3800 rpm
